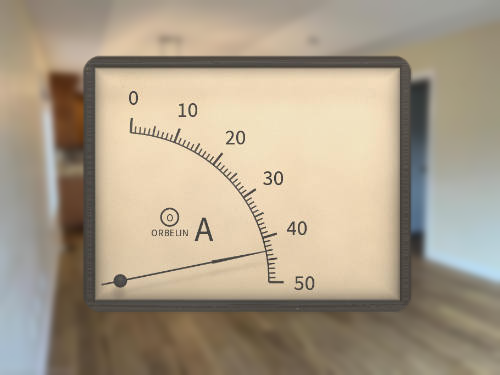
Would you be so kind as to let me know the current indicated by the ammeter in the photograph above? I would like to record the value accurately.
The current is 43 A
